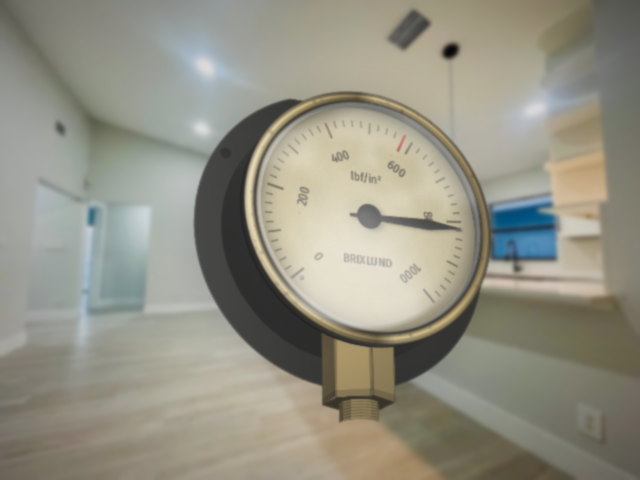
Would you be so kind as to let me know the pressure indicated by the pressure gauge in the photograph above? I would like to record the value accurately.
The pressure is 820 psi
